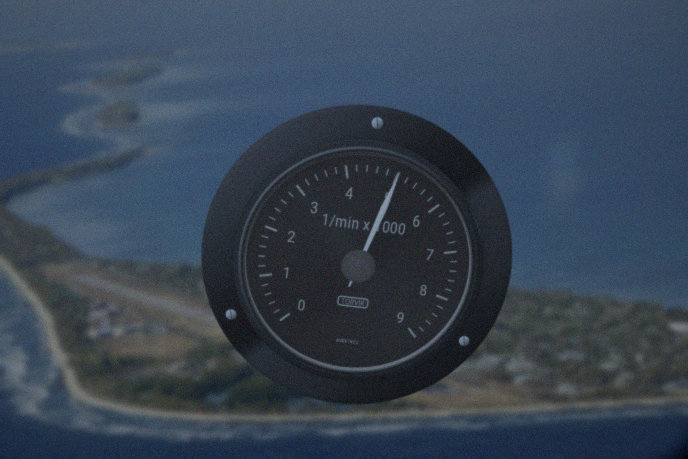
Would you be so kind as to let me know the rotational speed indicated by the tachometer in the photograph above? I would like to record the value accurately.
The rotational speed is 5000 rpm
